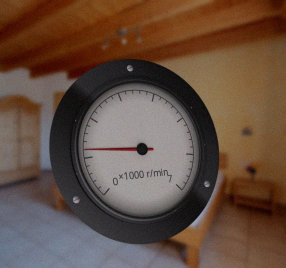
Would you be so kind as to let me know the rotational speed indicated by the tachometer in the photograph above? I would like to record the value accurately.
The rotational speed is 1200 rpm
